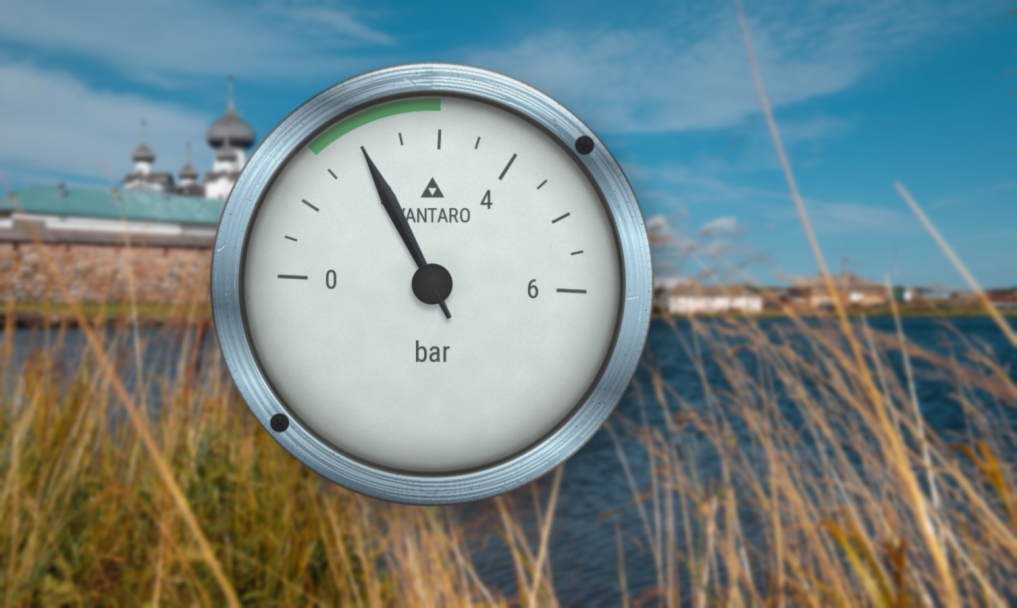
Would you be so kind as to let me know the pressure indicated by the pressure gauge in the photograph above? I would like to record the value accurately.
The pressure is 2 bar
